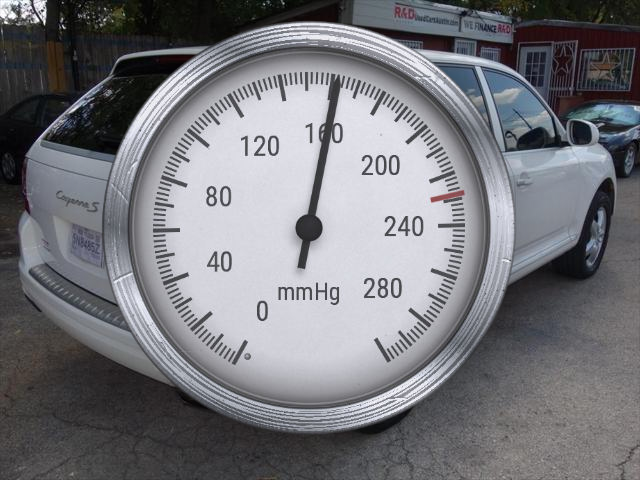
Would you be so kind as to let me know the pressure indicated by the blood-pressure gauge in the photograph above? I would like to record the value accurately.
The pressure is 162 mmHg
